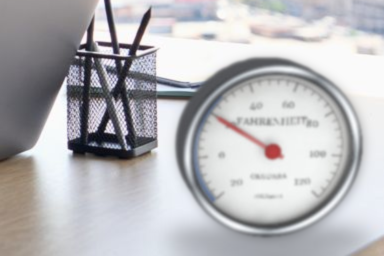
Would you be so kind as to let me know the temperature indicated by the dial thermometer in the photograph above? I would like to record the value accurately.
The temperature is 20 °F
